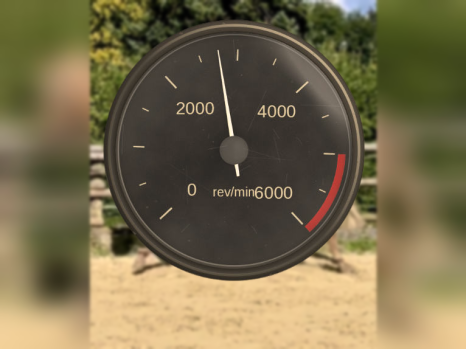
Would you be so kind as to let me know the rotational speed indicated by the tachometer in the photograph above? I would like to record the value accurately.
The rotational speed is 2750 rpm
